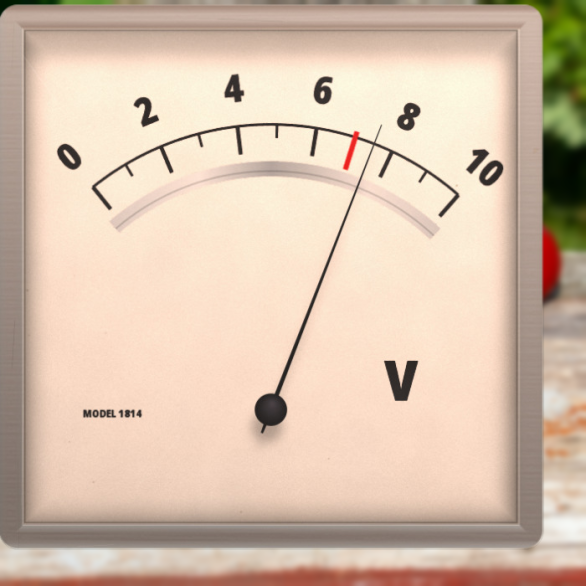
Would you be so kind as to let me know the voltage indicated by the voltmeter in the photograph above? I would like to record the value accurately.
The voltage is 7.5 V
